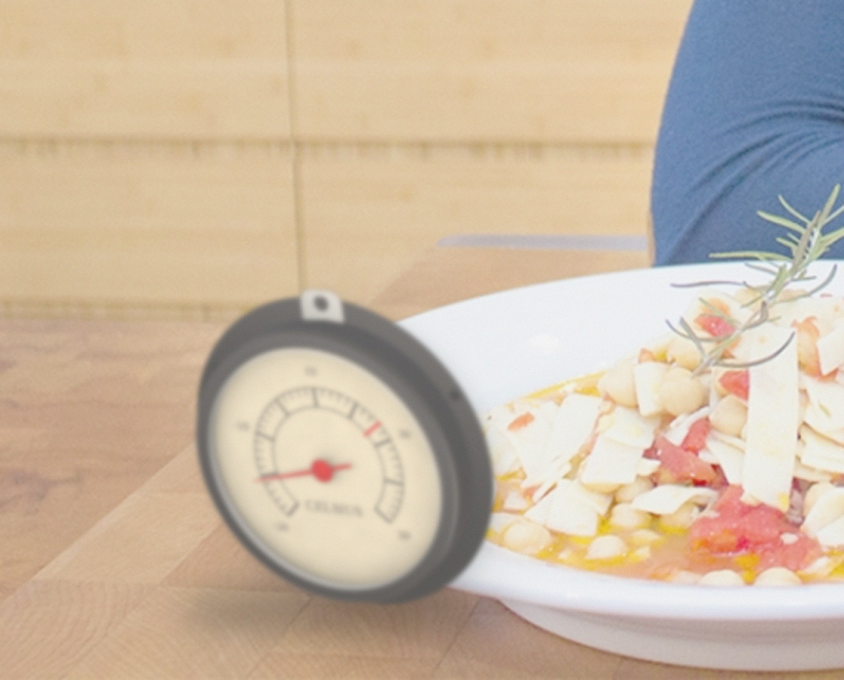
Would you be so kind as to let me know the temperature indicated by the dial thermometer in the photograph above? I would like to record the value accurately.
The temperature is -20 °C
